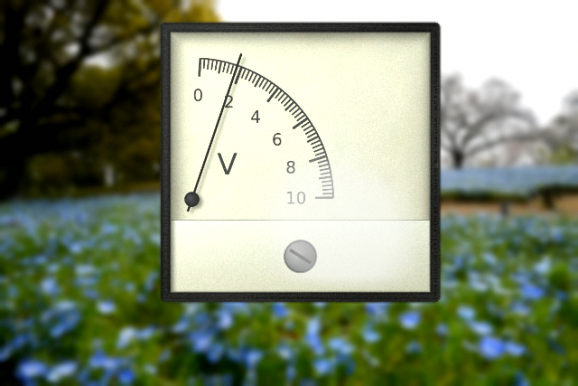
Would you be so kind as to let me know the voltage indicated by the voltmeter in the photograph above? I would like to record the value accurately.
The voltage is 1.8 V
